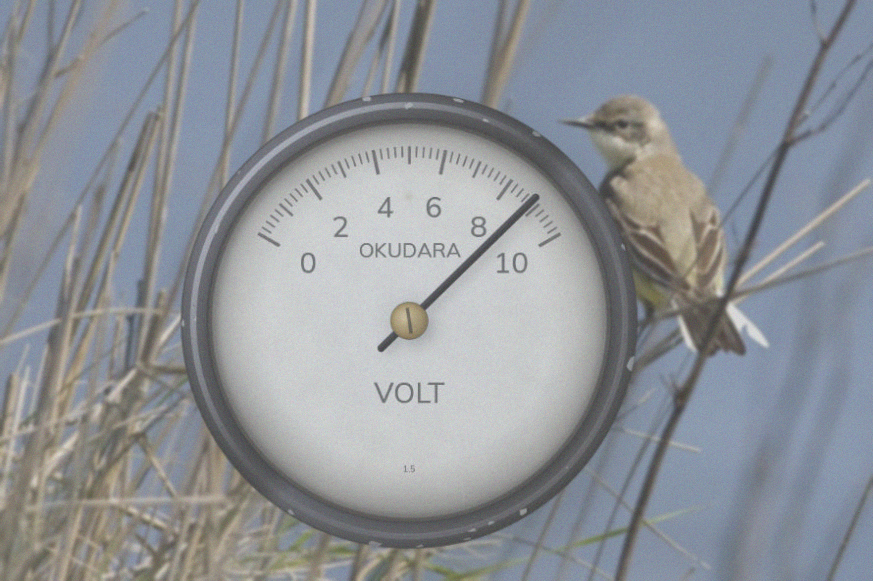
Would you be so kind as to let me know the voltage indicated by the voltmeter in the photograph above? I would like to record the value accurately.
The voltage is 8.8 V
